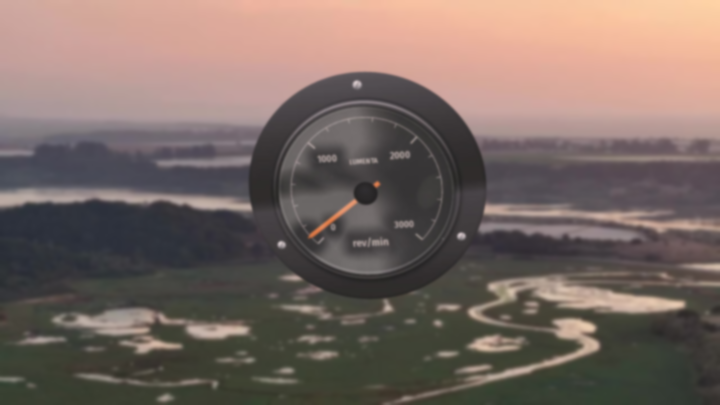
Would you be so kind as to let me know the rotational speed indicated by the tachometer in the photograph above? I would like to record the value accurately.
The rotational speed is 100 rpm
